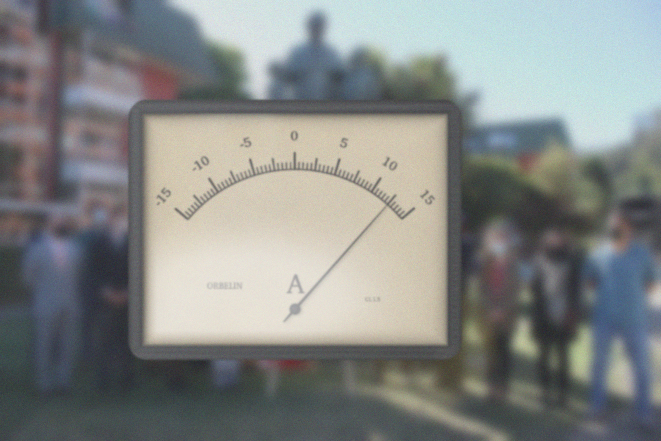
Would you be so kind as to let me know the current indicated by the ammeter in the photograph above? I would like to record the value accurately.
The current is 12.5 A
